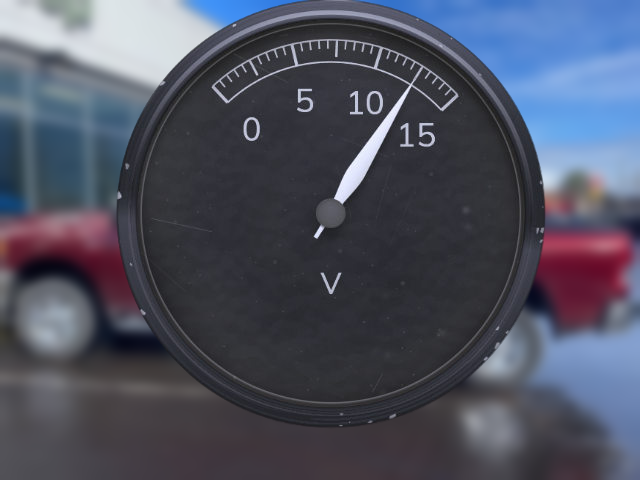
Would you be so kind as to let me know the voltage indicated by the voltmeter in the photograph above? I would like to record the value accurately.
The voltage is 12.5 V
